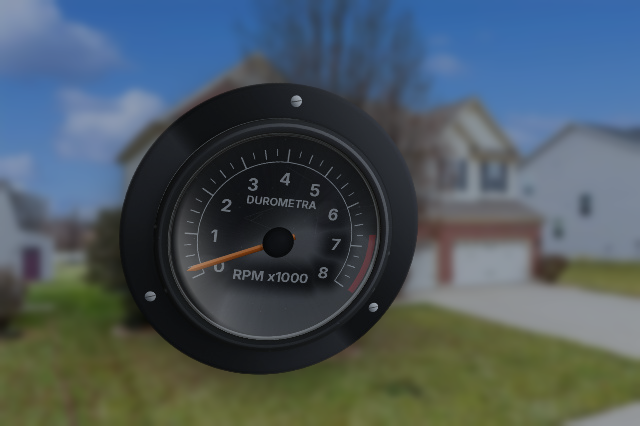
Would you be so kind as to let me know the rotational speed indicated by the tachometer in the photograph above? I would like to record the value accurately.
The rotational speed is 250 rpm
